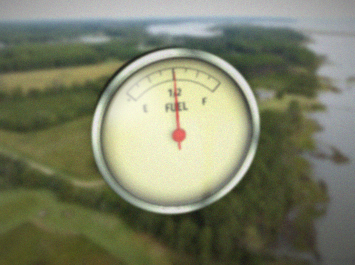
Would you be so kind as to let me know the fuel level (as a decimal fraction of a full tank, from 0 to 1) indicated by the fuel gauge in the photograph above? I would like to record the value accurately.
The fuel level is 0.5
